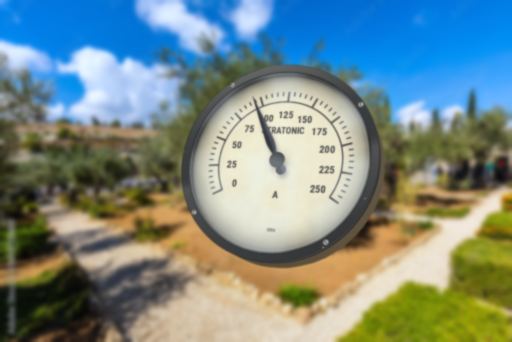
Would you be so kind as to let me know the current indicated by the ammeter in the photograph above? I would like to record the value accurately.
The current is 95 A
